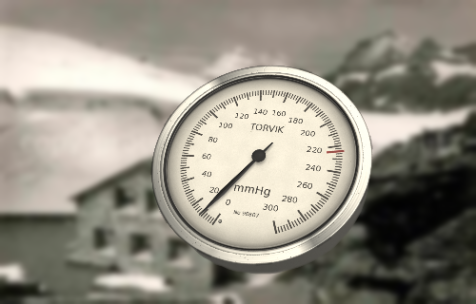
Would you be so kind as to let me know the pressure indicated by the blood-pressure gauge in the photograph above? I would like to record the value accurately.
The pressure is 10 mmHg
